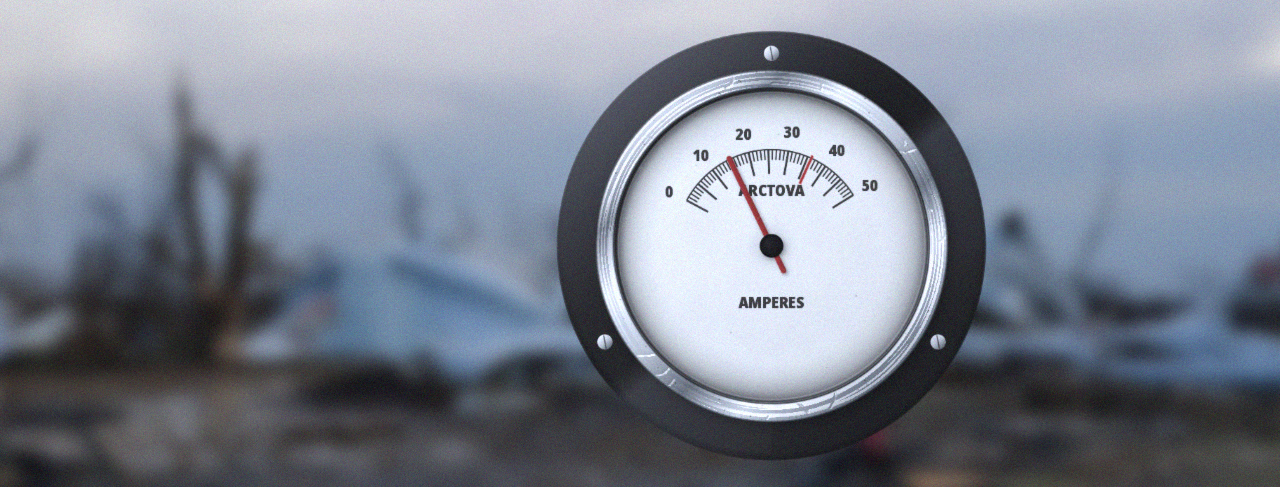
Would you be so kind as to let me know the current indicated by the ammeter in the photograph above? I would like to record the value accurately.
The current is 15 A
